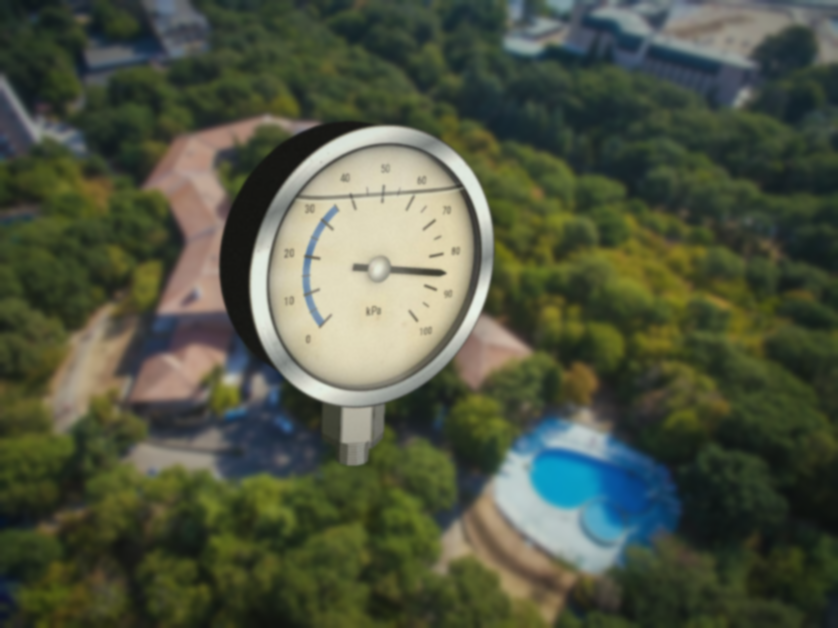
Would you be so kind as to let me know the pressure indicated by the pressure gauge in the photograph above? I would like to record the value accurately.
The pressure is 85 kPa
